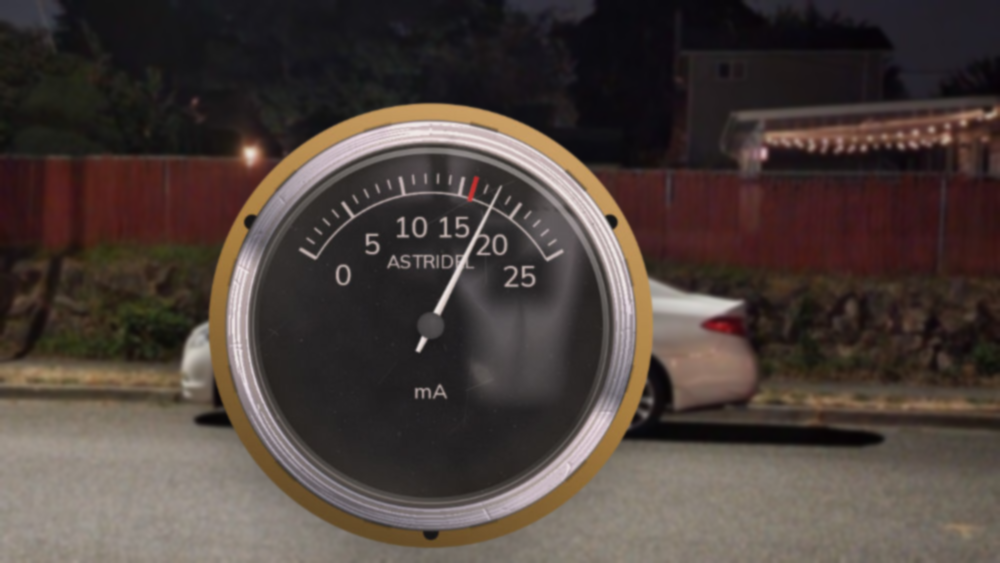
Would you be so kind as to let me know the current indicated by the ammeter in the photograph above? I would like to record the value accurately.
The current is 18 mA
